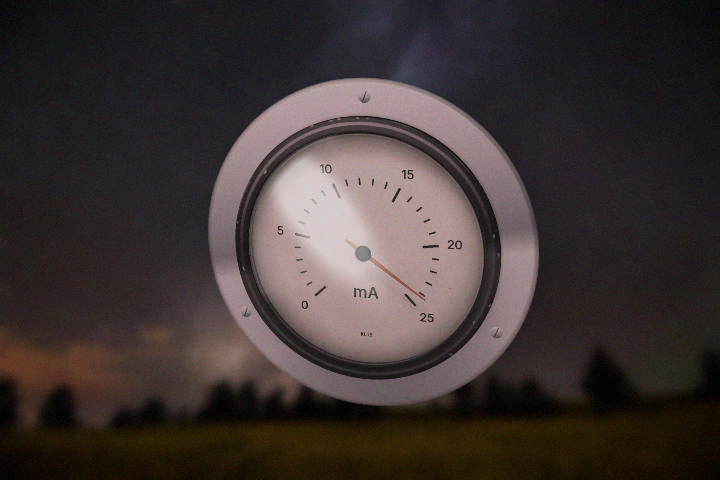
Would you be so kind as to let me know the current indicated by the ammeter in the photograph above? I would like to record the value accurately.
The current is 24 mA
